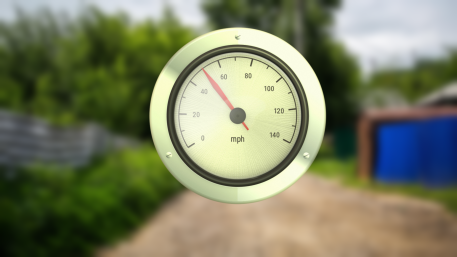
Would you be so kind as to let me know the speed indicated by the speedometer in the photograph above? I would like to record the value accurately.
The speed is 50 mph
